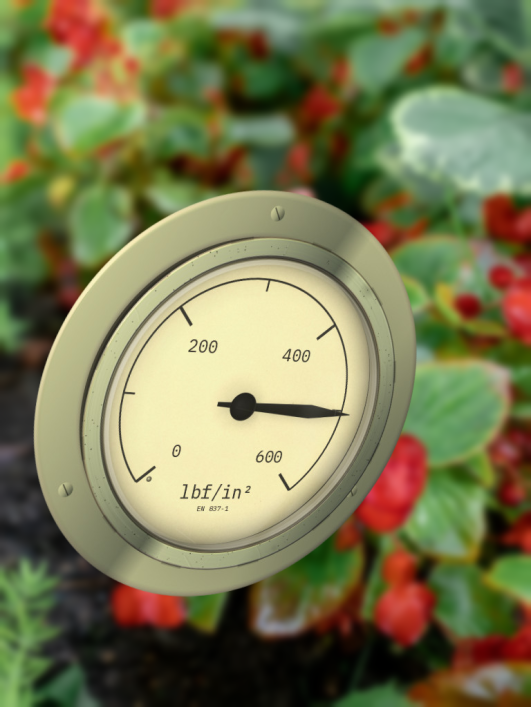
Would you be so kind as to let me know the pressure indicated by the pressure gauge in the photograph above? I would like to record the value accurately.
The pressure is 500 psi
